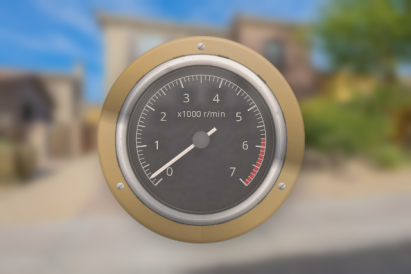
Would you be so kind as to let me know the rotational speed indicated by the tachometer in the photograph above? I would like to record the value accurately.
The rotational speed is 200 rpm
